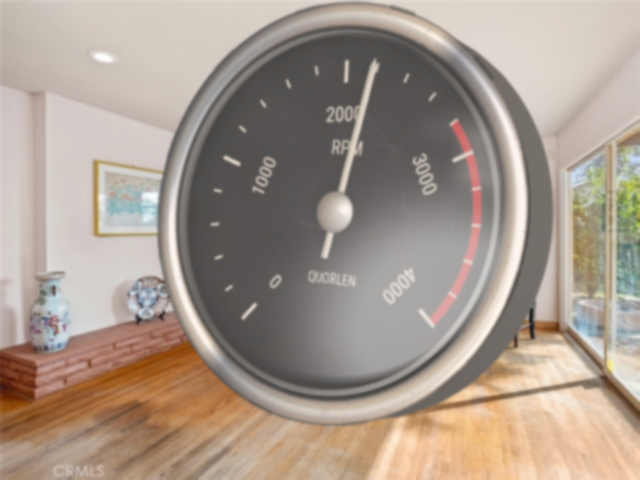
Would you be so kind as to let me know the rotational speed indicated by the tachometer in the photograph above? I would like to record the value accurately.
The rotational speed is 2200 rpm
